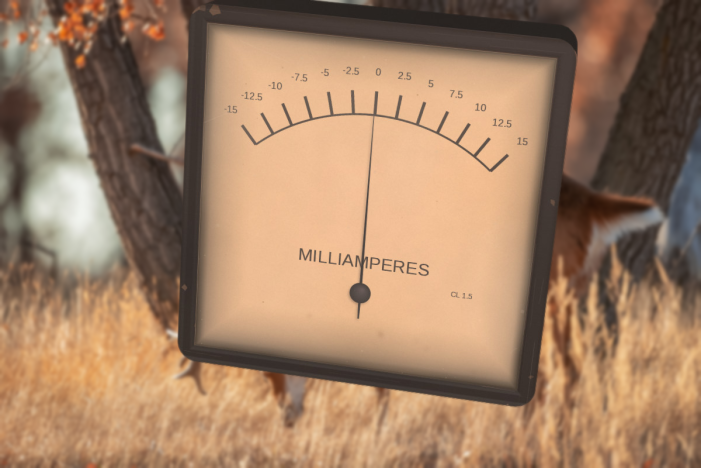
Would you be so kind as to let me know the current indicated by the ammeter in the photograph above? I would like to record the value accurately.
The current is 0 mA
